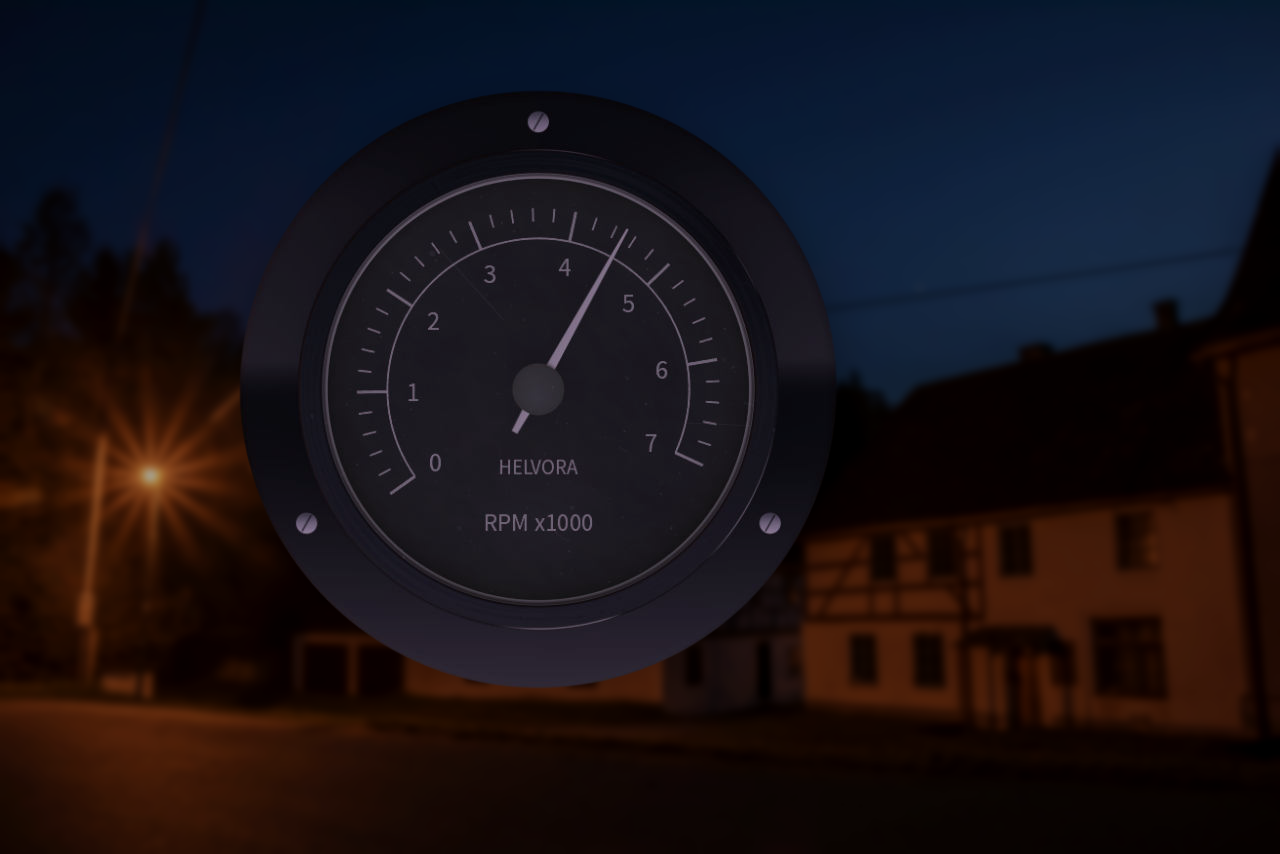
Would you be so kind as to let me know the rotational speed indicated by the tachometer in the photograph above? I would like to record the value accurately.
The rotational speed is 4500 rpm
